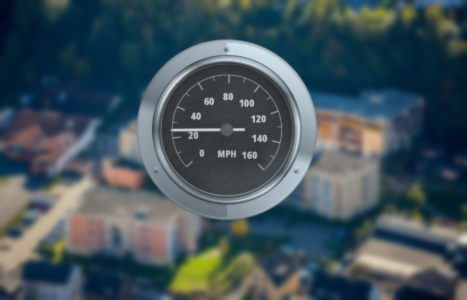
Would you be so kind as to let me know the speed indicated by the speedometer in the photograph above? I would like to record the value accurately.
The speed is 25 mph
